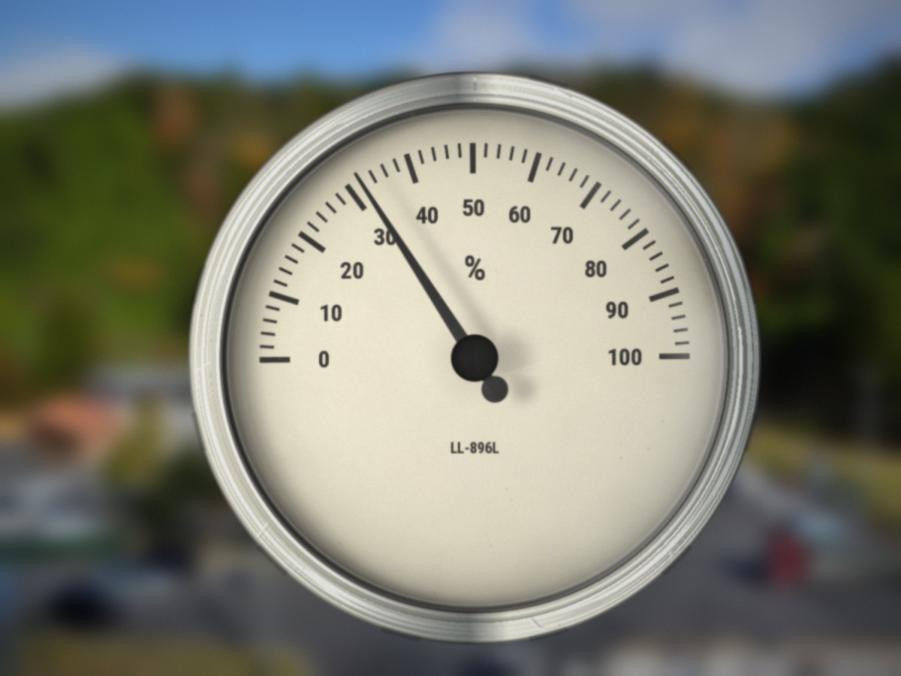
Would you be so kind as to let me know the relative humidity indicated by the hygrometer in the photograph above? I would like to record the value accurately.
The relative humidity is 32 %
